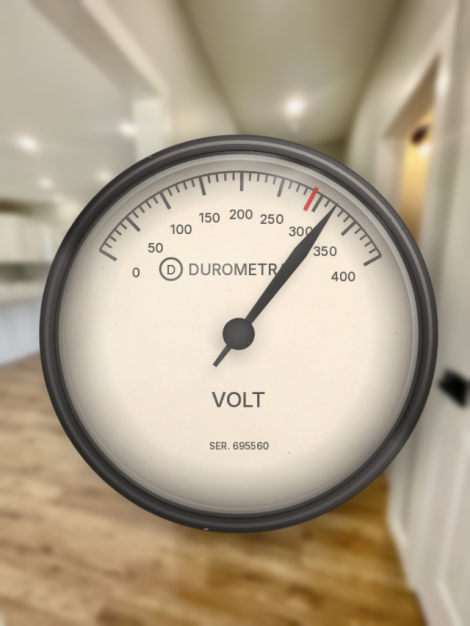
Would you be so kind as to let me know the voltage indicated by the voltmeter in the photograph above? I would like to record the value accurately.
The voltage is 320 V
